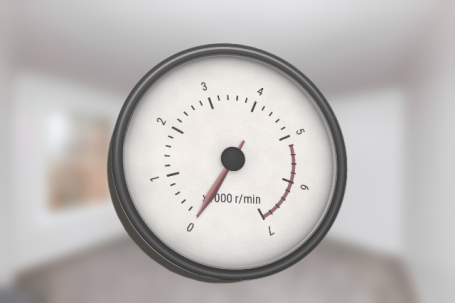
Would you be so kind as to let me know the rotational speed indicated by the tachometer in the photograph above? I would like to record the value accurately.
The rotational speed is 0 rpm
